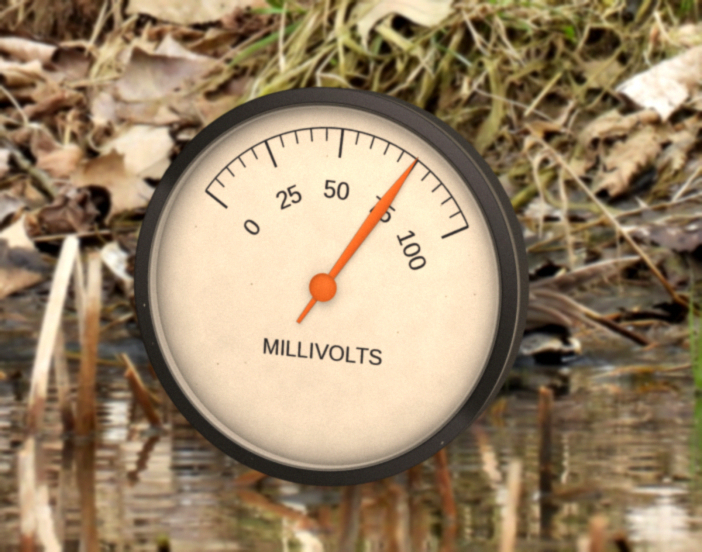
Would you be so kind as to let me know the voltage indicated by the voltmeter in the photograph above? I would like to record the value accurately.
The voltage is 75 mV
